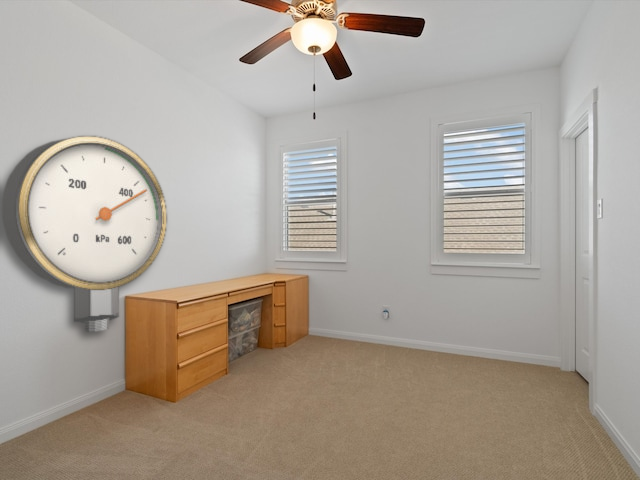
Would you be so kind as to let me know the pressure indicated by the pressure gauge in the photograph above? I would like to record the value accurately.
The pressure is 425 kPa
